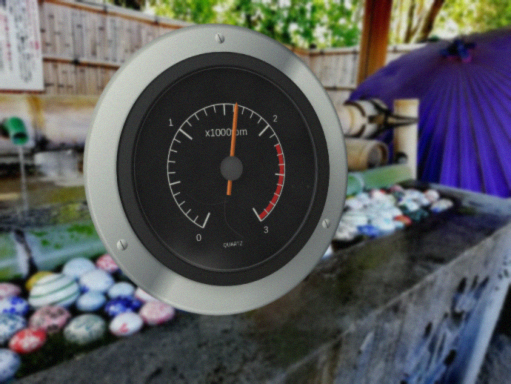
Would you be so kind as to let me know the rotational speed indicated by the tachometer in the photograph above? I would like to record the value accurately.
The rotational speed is 1600 rpm
